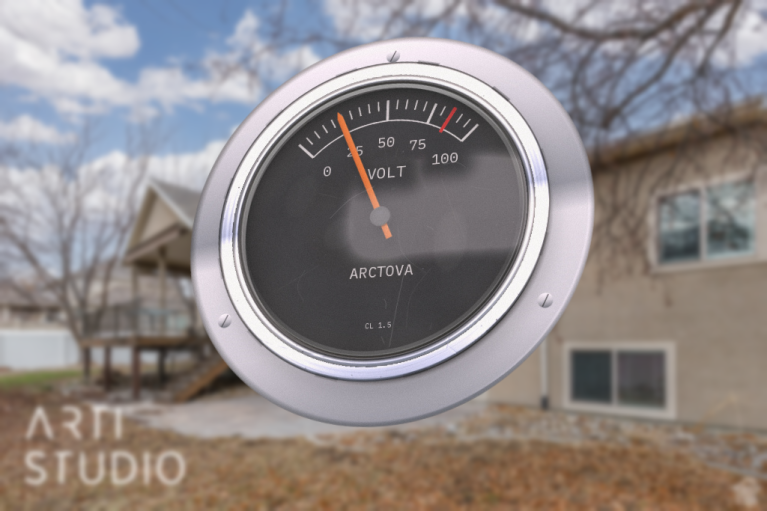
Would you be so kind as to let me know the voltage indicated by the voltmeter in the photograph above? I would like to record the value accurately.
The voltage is 25 V
